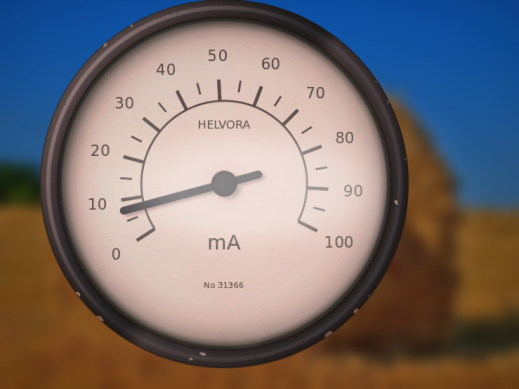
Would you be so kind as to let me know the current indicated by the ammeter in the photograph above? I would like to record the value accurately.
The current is 7.5 mA
